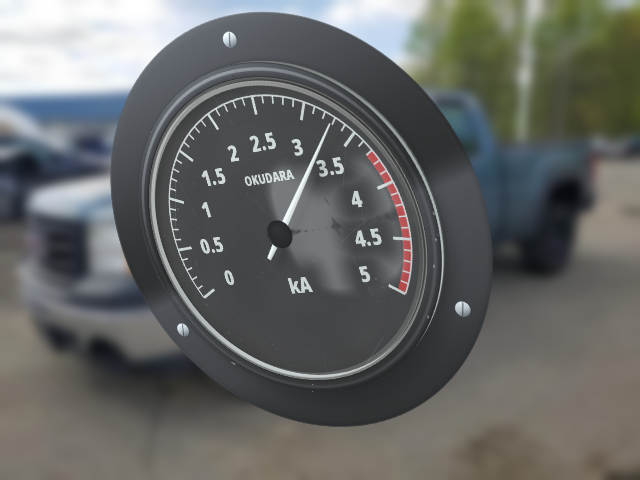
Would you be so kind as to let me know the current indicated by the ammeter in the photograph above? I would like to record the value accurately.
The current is 3.3 kA
